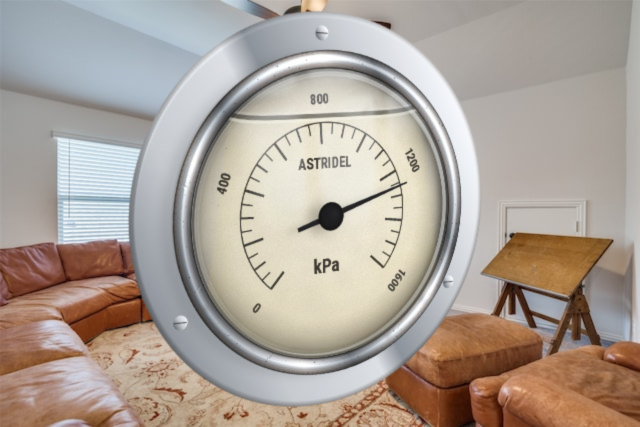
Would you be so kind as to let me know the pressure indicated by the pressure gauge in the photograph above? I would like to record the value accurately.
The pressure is 1250 kPa
